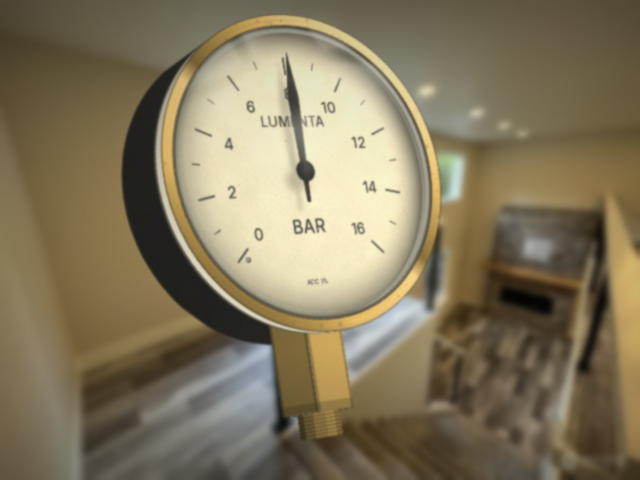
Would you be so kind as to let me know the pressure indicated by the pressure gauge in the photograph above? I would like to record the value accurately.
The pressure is 8 bar
